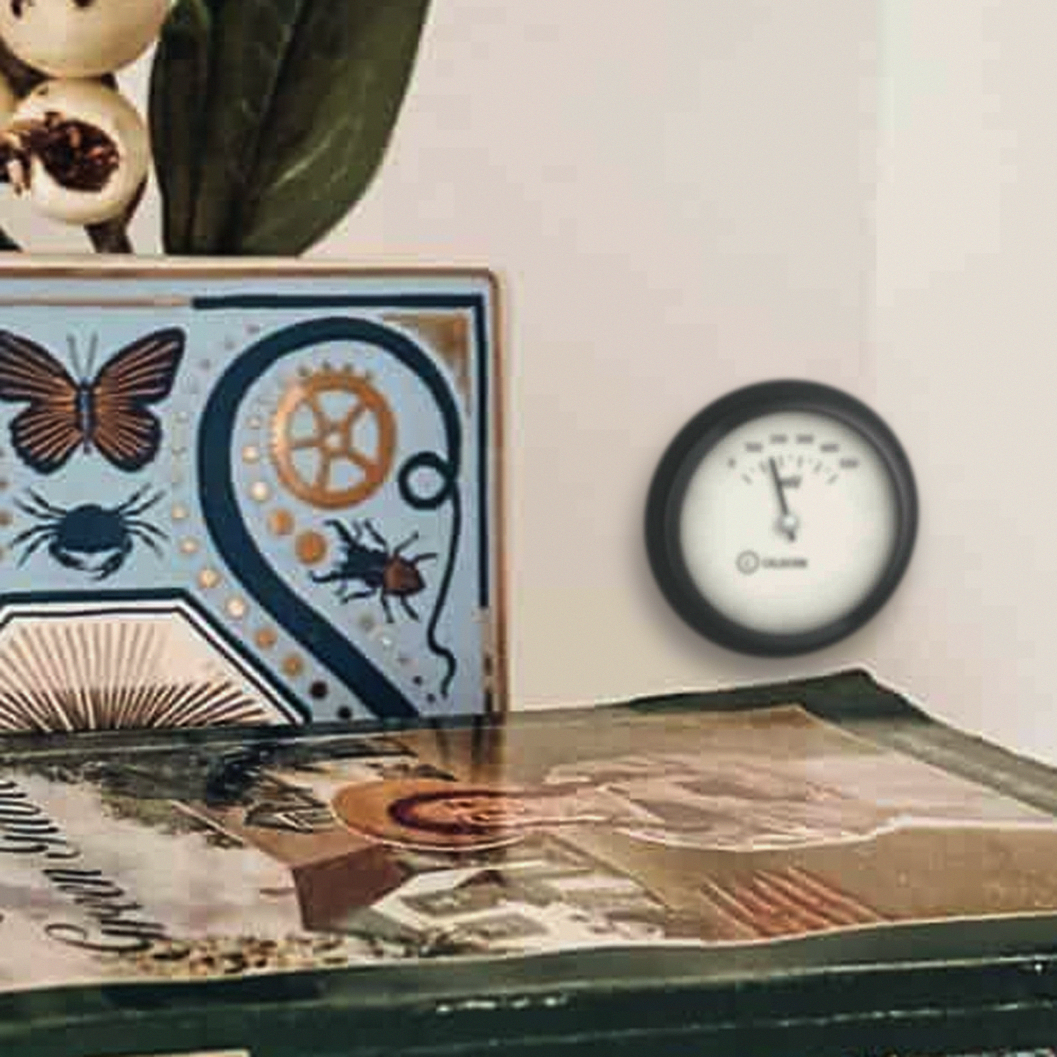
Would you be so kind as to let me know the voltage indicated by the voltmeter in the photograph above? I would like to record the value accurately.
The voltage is 150 mV
